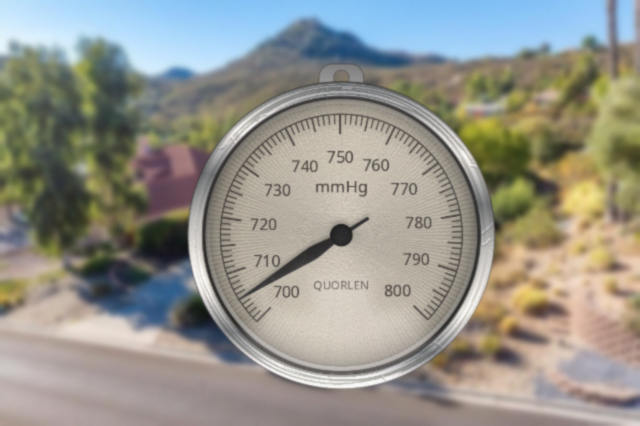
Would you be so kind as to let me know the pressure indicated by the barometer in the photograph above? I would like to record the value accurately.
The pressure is 705 mmHg
